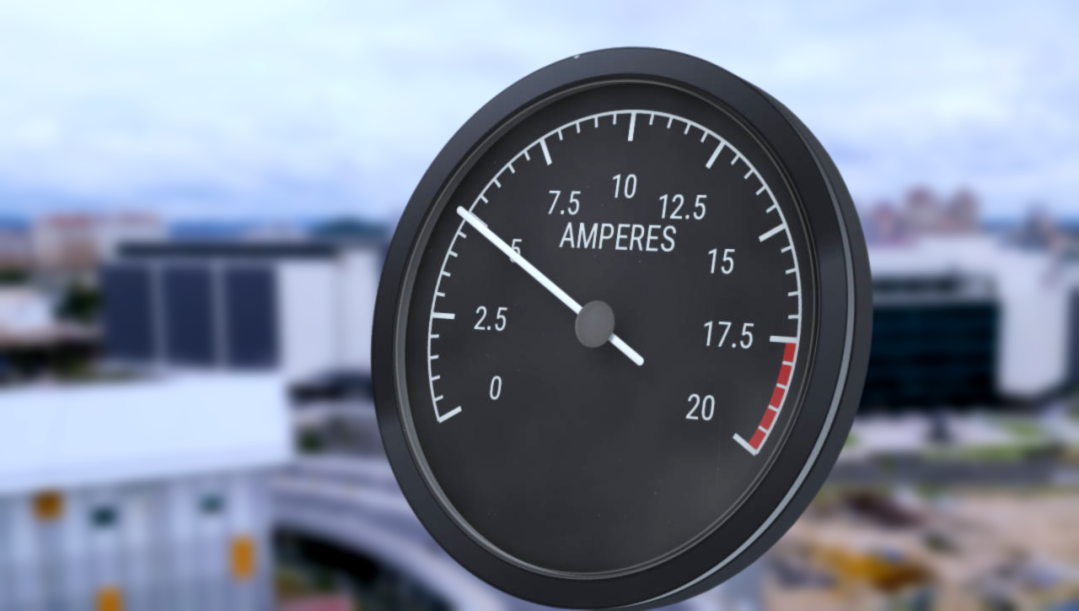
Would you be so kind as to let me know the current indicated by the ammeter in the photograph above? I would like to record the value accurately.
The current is 5 A
